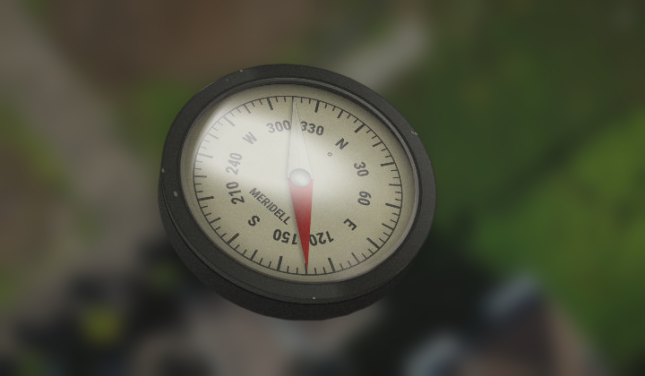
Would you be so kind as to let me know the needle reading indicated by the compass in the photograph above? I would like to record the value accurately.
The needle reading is 135 °
